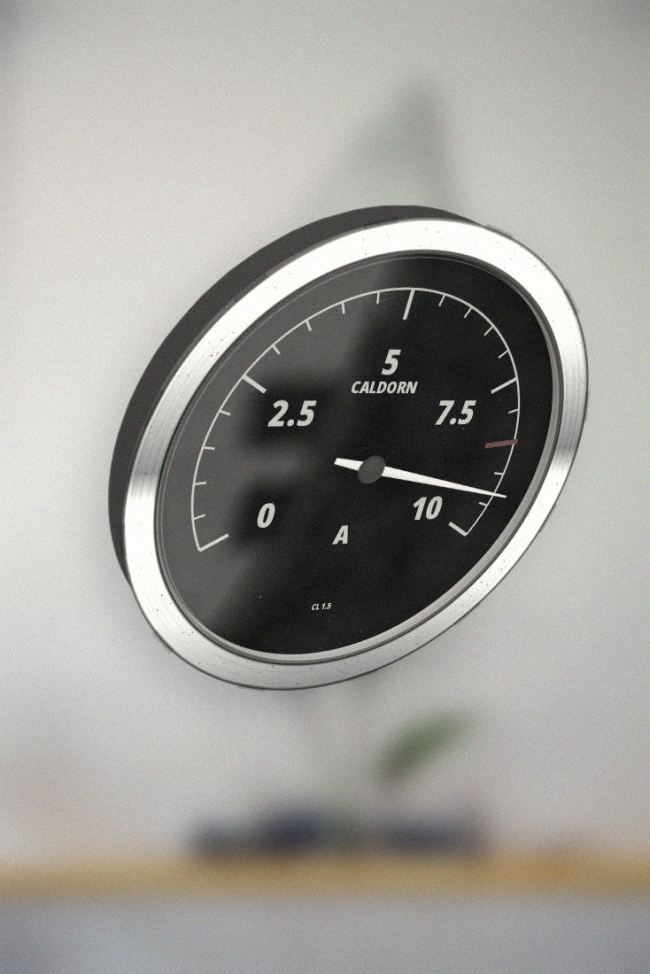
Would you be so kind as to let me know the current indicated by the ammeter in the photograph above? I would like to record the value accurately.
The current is 9.25 A
